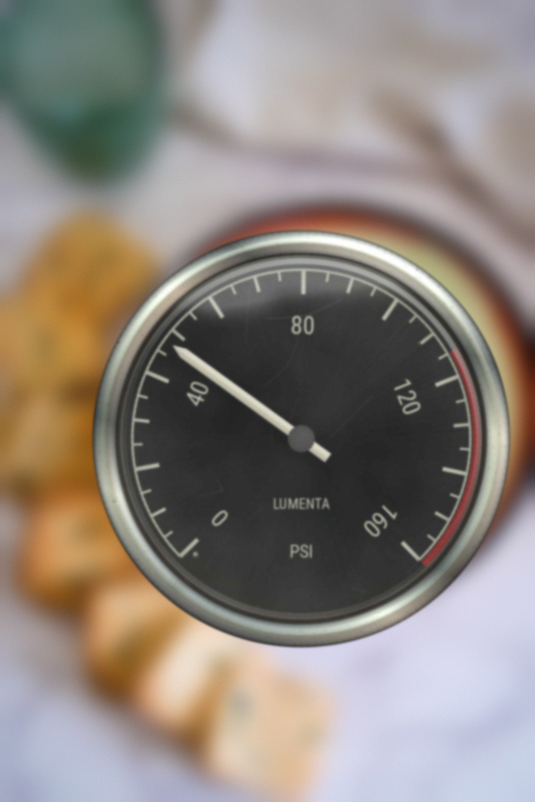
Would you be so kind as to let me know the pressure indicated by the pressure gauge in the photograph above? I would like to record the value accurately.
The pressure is 47.5 psi
